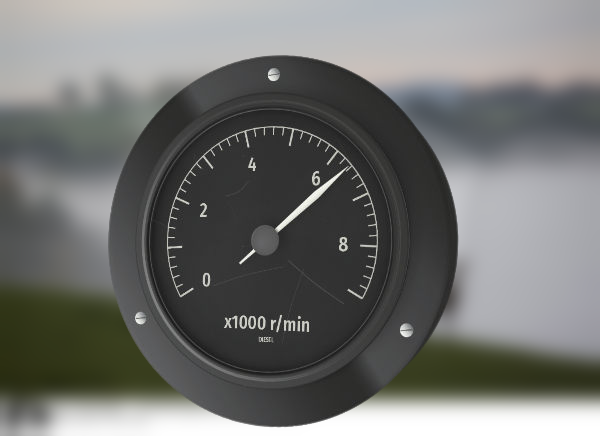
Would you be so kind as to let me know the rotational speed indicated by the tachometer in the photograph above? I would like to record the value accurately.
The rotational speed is 6400 rpm
